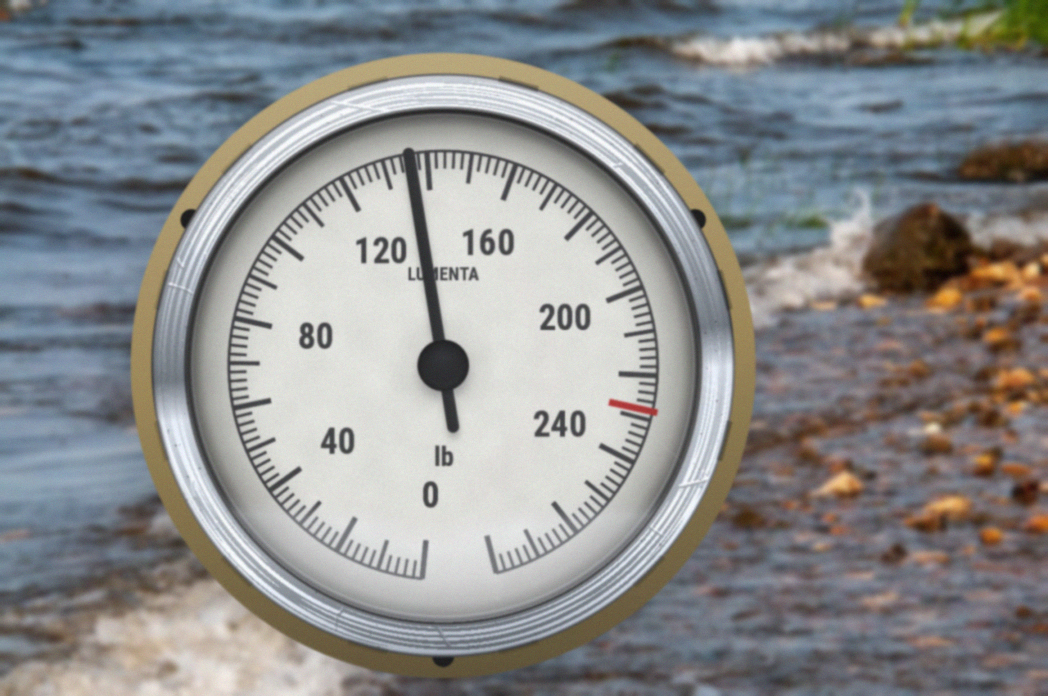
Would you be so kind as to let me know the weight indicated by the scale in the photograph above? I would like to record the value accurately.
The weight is 136 lb
